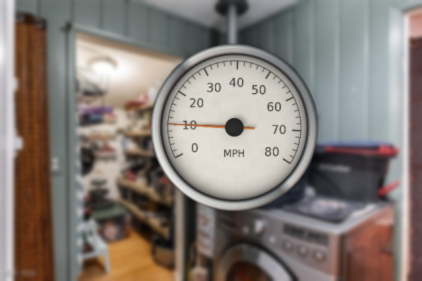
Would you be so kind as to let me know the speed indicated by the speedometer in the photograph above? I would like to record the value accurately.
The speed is 10 mph
